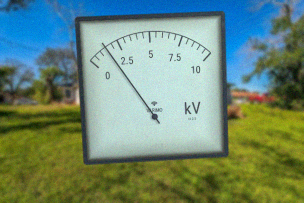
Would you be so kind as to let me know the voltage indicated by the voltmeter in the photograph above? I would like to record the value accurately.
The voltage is 1.5 kV
